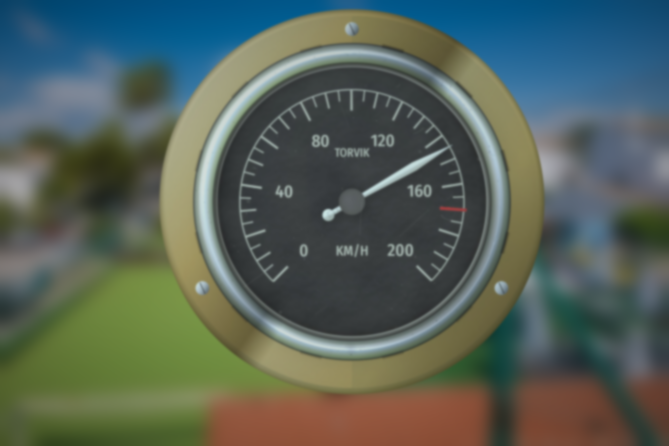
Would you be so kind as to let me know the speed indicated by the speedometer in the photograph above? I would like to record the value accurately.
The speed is 145 km/h
